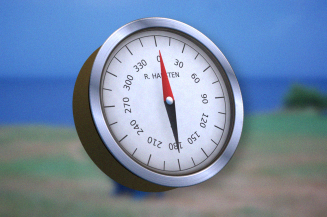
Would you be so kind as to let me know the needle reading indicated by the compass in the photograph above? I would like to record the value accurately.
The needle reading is 0 °
